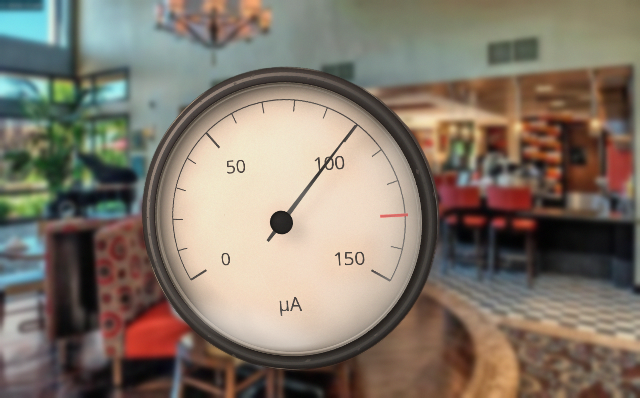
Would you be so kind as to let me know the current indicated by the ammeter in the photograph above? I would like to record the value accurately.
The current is 100 µA
